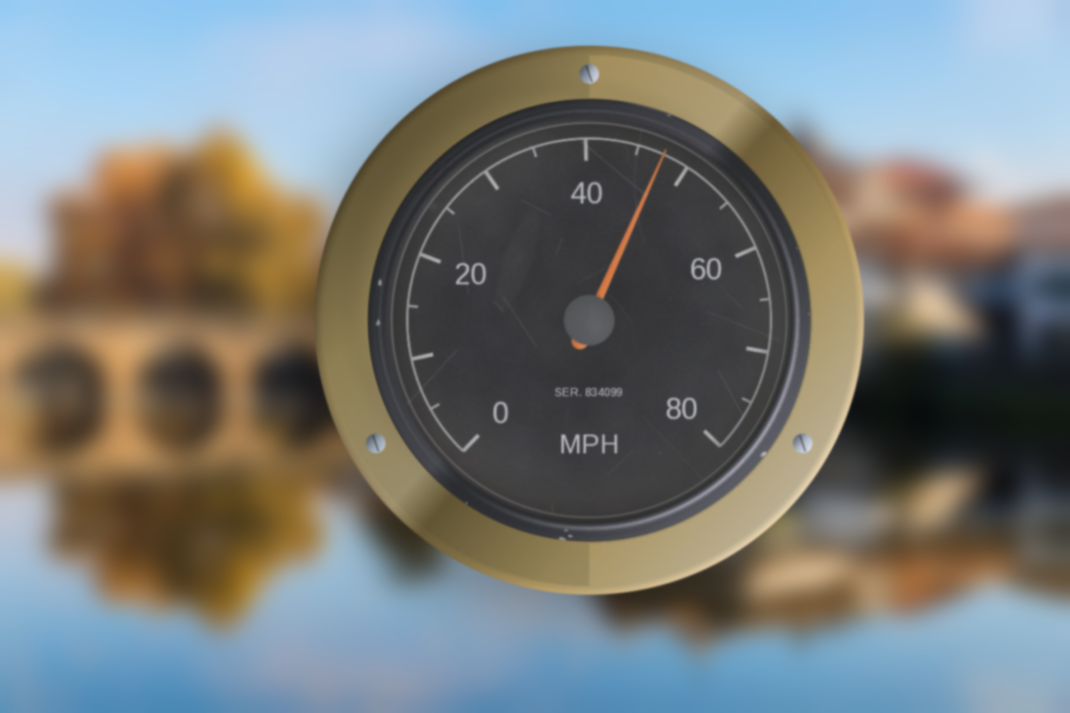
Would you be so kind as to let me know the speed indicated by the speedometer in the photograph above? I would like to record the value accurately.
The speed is 47.5 mph
